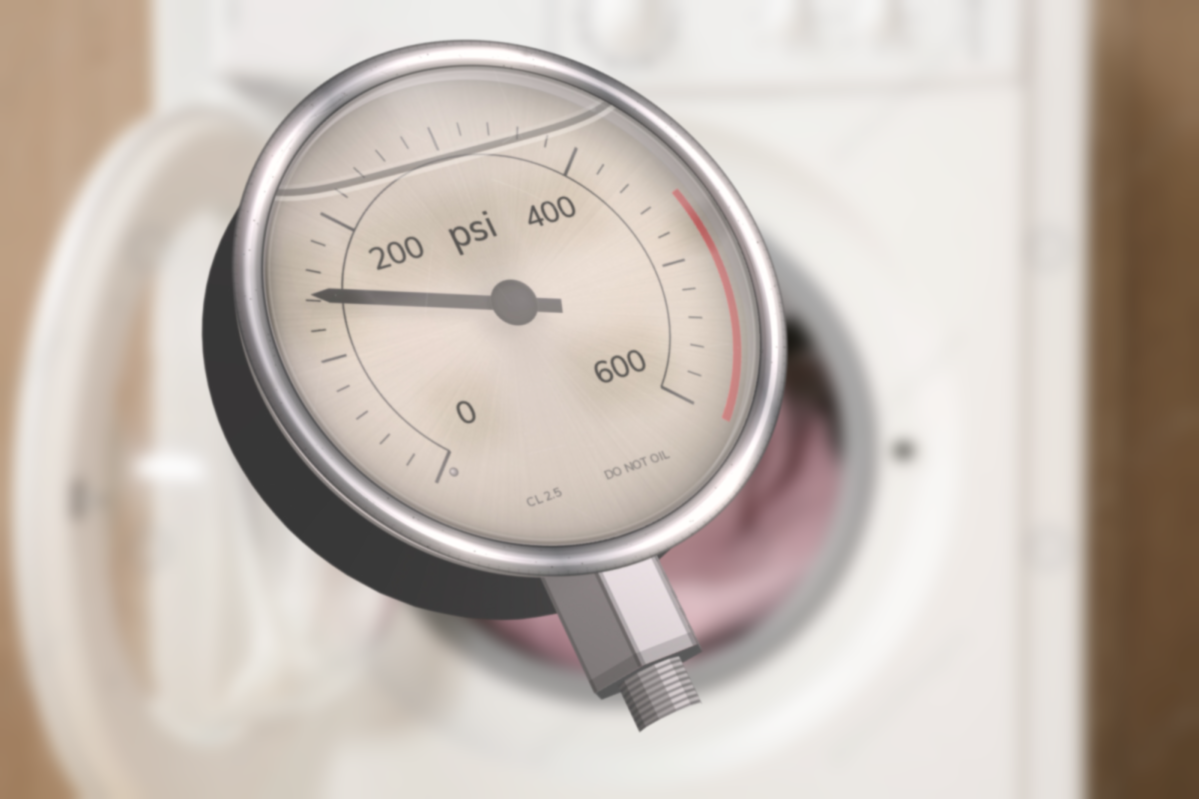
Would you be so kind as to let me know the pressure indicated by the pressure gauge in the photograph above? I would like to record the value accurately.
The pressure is 140 psi
